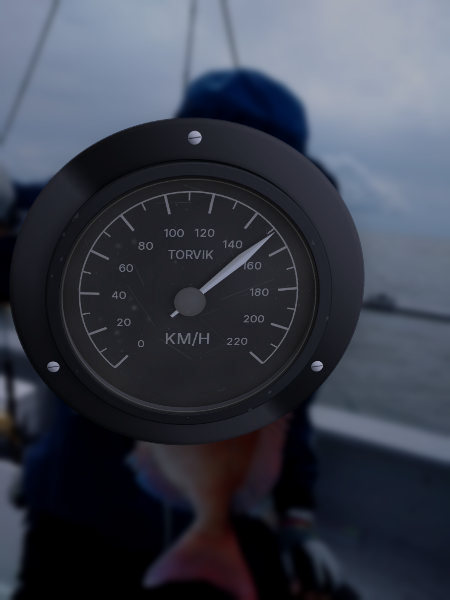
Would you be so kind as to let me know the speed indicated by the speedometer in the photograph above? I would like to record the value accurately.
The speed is 150 km/h
